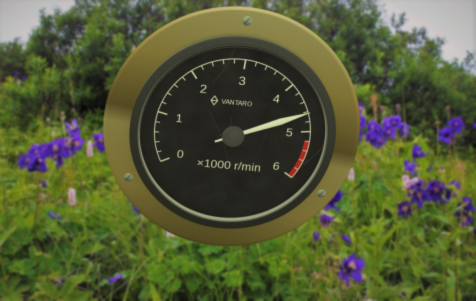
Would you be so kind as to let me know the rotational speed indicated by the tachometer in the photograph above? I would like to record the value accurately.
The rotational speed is 4600 rpm
